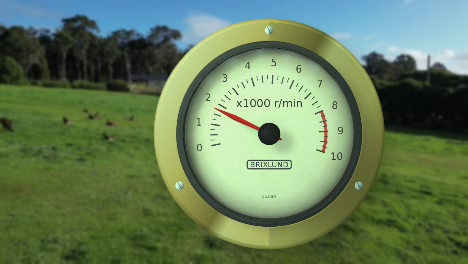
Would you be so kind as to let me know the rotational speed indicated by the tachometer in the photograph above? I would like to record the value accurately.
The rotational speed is 1750 rpm
